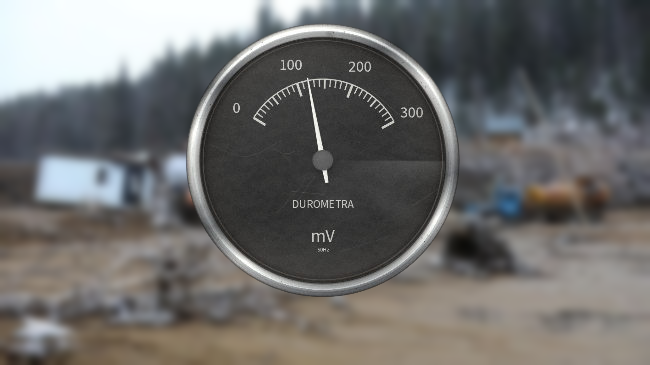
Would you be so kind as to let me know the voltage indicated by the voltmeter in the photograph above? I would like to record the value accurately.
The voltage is 120 mV
